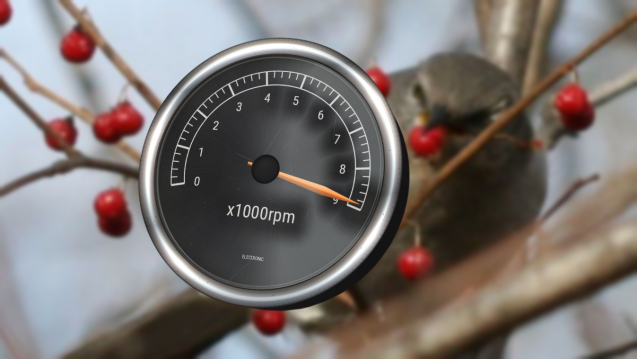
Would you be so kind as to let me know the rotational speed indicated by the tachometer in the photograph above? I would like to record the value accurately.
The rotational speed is 8900 rpm
